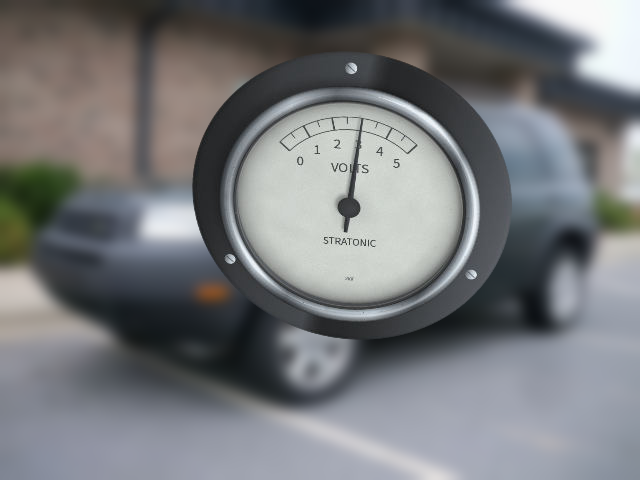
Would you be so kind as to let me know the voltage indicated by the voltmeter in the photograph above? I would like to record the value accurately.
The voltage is 3 V
